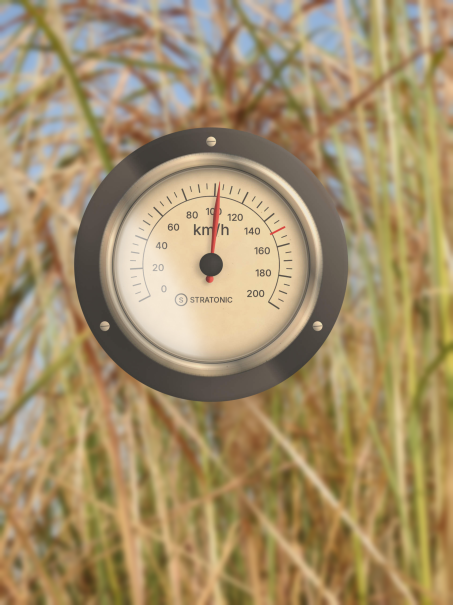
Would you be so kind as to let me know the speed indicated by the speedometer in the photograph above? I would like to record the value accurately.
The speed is 102.5 km/h
